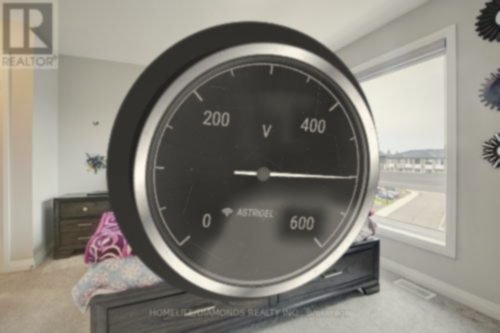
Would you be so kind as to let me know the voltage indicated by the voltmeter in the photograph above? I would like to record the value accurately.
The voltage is 500 V
